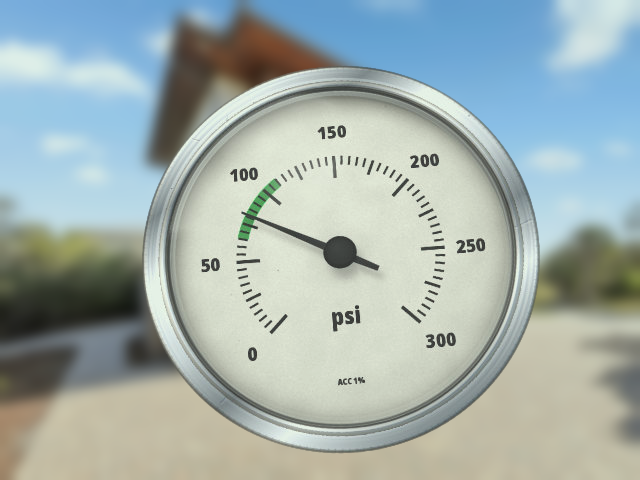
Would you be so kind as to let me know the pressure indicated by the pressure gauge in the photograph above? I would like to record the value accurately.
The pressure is 80 psi
